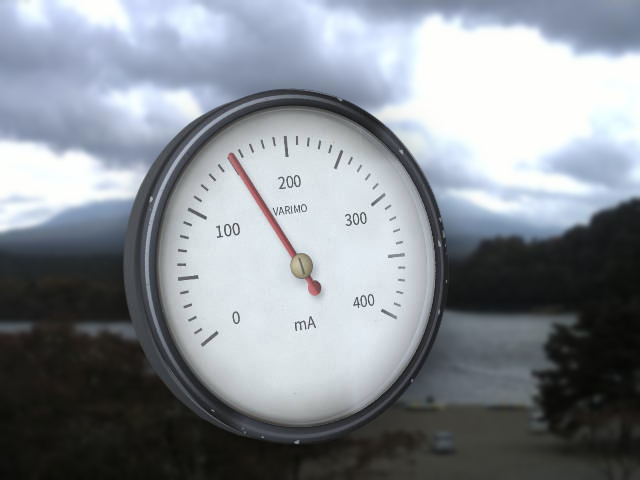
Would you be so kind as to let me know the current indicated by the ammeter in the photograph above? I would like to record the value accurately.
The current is 150 mA
